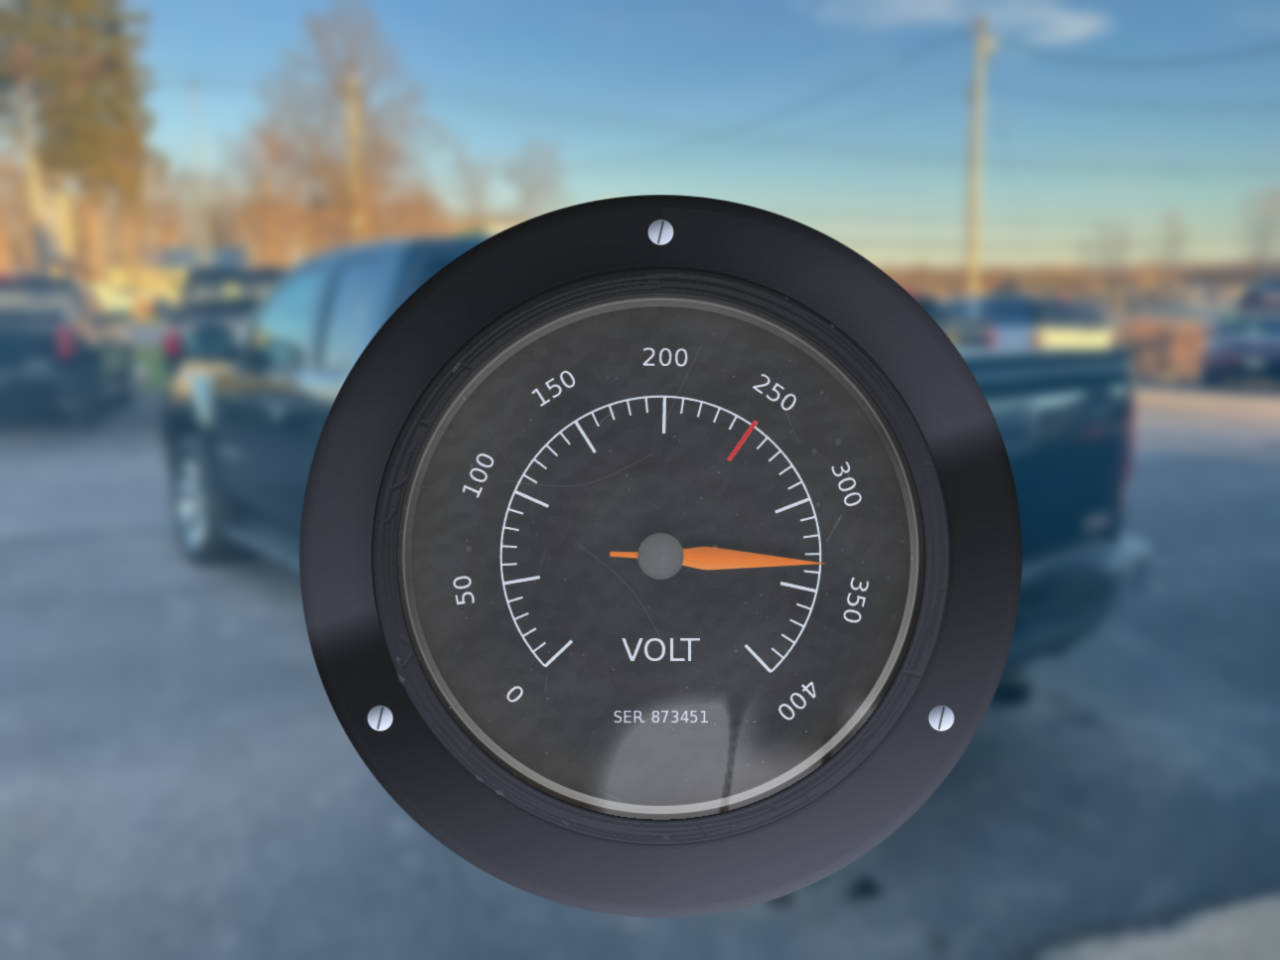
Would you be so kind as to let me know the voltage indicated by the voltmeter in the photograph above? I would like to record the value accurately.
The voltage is 335 V
